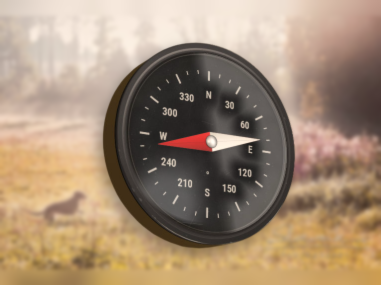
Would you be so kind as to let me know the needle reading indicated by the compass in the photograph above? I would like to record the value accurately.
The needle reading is 260 °
